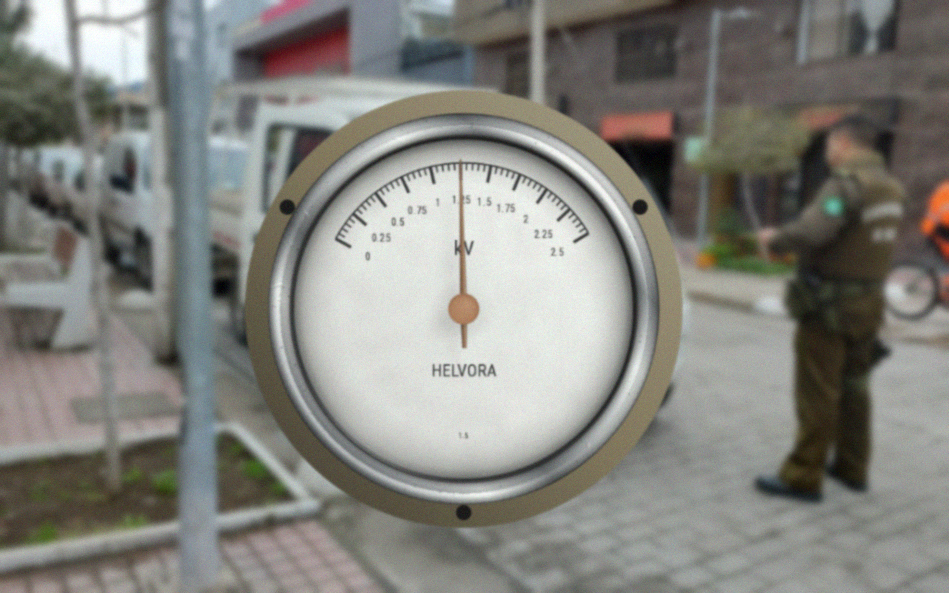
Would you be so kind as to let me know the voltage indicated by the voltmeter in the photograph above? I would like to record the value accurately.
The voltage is 1.25 kV
